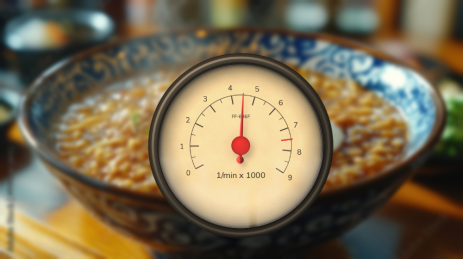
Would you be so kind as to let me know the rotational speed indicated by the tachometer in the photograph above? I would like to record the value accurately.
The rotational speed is 4500 rpm
